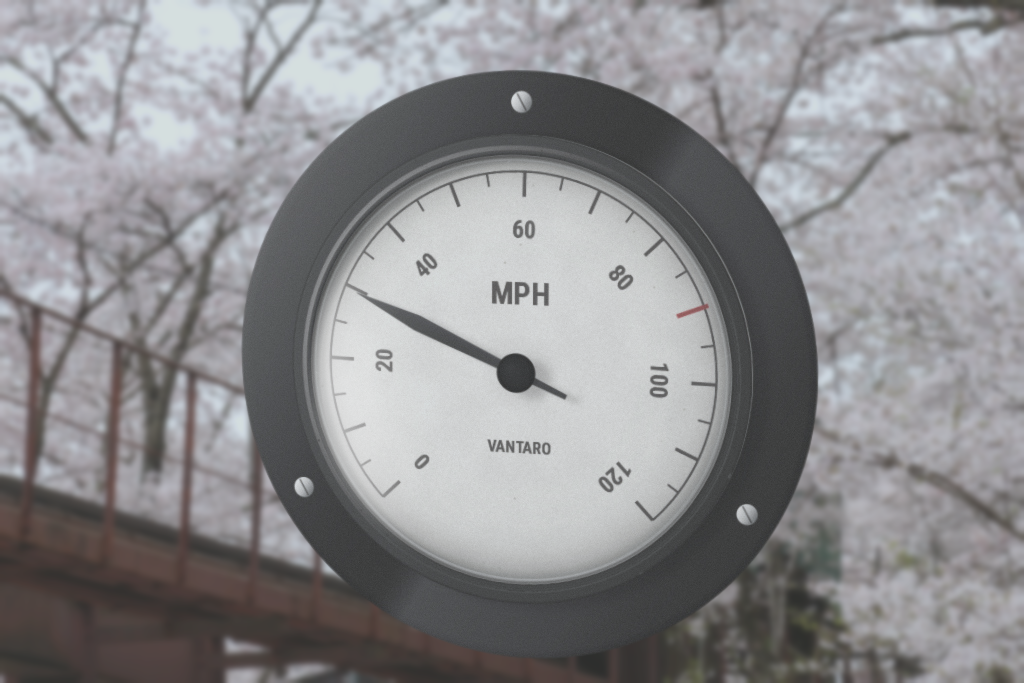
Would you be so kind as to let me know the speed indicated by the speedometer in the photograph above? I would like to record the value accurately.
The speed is 30 mph
